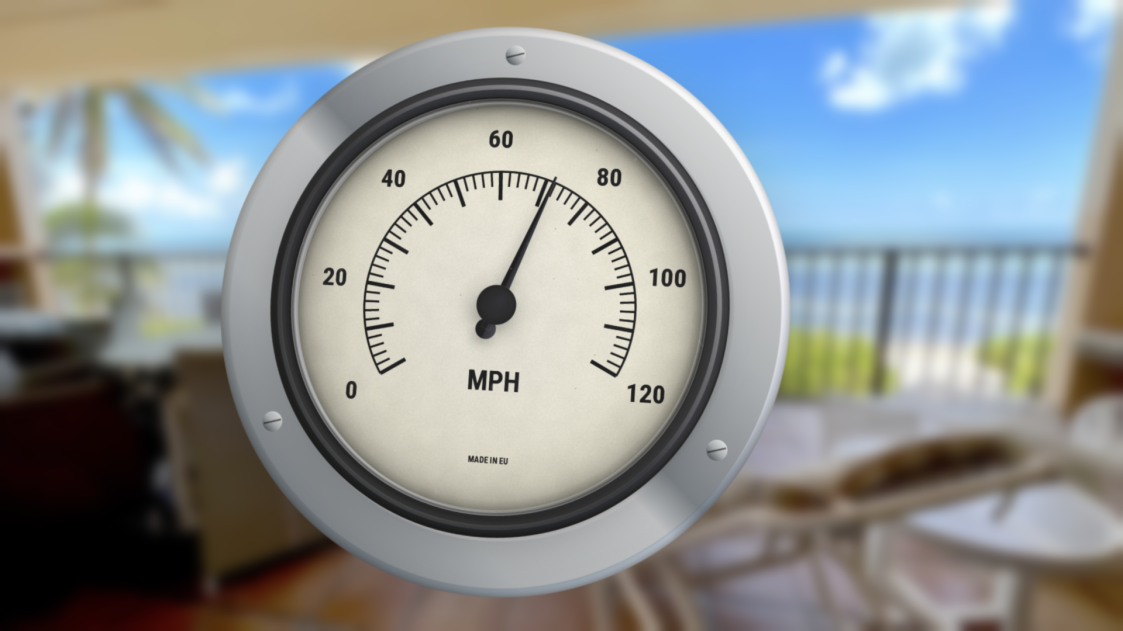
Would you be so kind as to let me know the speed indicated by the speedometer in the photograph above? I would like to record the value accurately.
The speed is 72 mph
